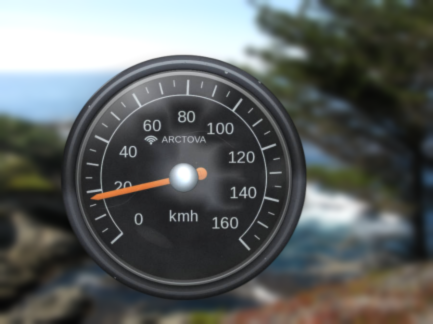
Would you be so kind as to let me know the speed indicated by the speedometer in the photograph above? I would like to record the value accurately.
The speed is 17.5 km/h
